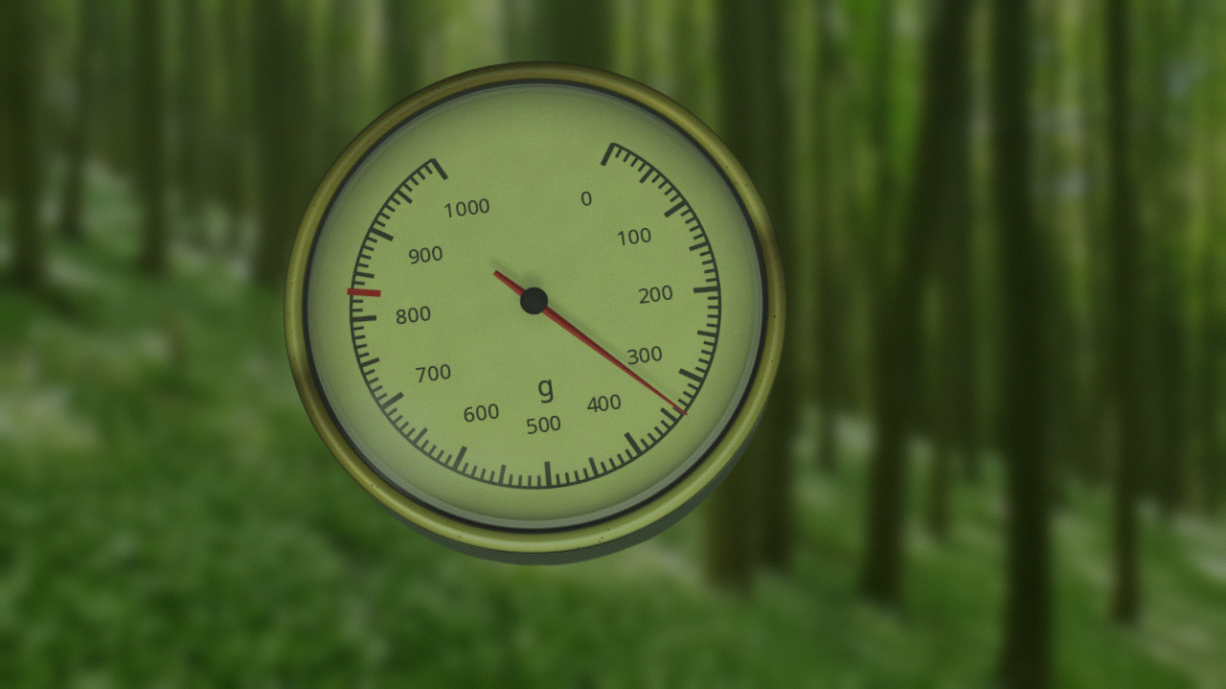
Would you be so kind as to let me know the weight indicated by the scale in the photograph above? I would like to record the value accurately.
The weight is 340 g
